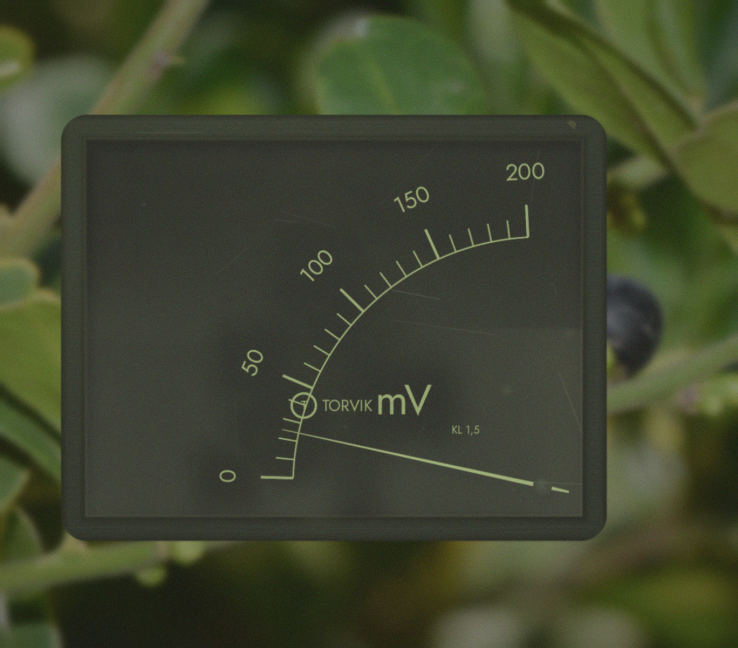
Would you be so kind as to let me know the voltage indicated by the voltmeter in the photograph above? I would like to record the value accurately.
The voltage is 25 mV
